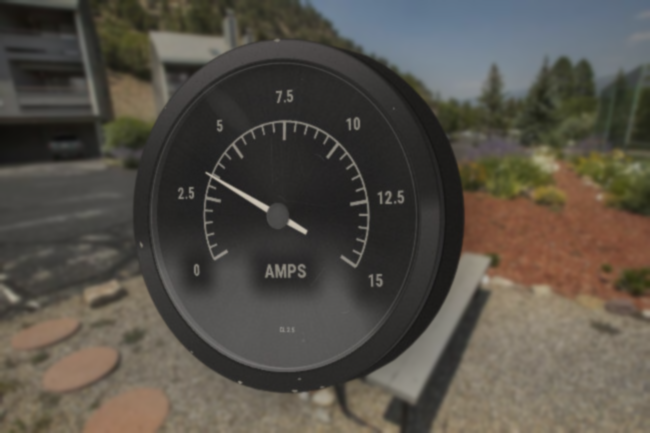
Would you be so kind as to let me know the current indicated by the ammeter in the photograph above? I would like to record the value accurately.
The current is 3.5 A
